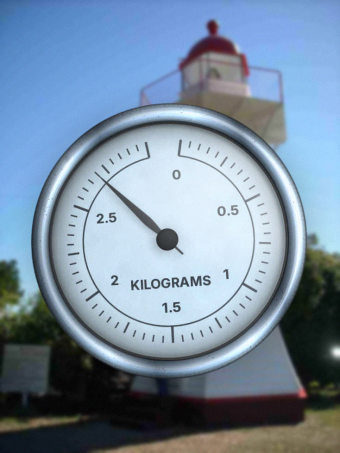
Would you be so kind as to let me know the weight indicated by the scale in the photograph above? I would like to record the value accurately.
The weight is 2.7 kg
